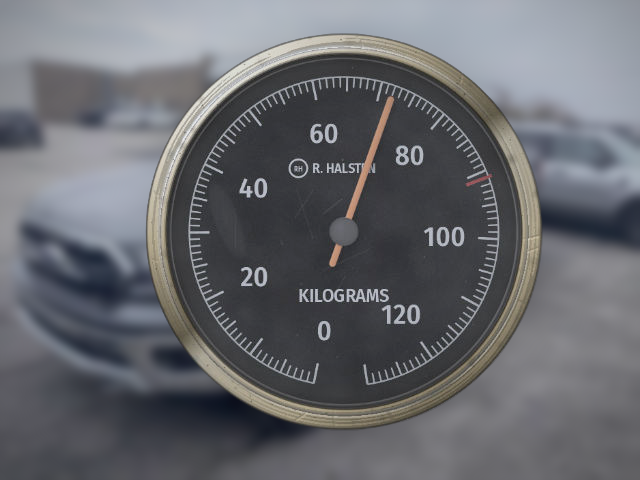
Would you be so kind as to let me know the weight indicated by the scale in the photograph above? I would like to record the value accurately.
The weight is 72 kg
